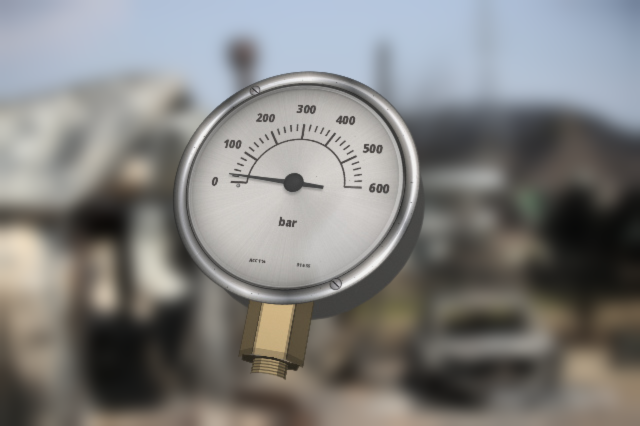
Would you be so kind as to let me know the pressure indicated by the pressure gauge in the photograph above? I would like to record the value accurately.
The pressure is 20 bar
